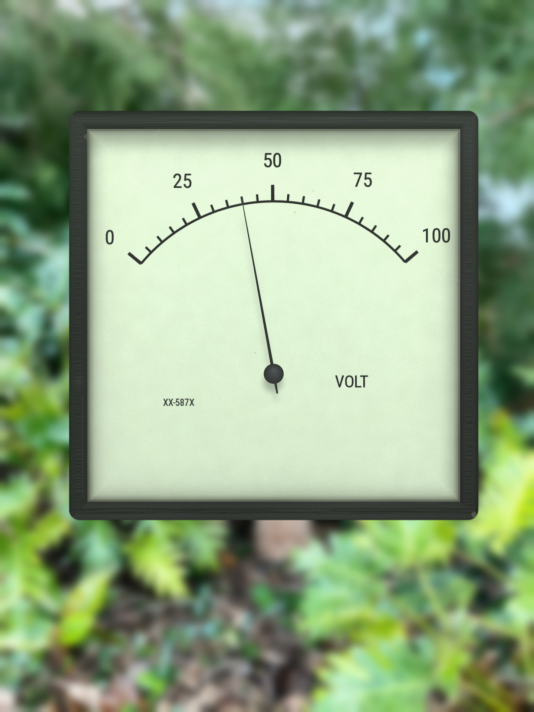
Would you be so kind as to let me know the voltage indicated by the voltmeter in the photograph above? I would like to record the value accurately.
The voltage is 40 V
